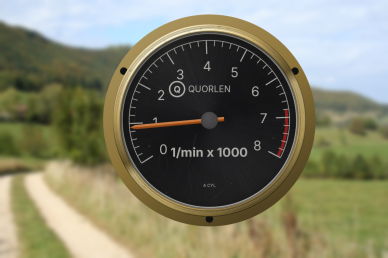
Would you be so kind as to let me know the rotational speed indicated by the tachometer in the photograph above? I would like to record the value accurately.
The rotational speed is 900 rpm
